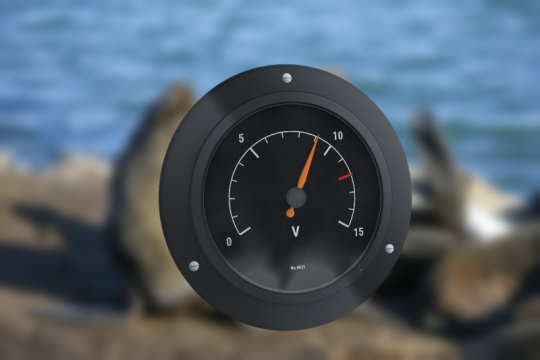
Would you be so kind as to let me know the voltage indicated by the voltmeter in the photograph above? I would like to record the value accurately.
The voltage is 9 V
